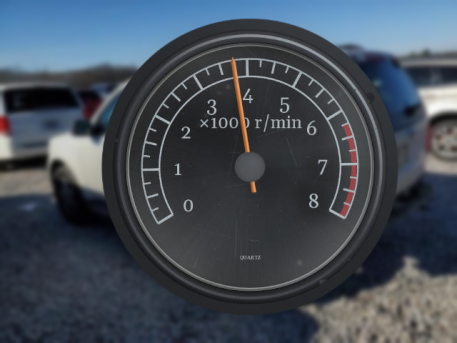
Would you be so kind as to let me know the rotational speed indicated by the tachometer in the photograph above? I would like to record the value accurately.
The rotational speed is 3750 rpm
